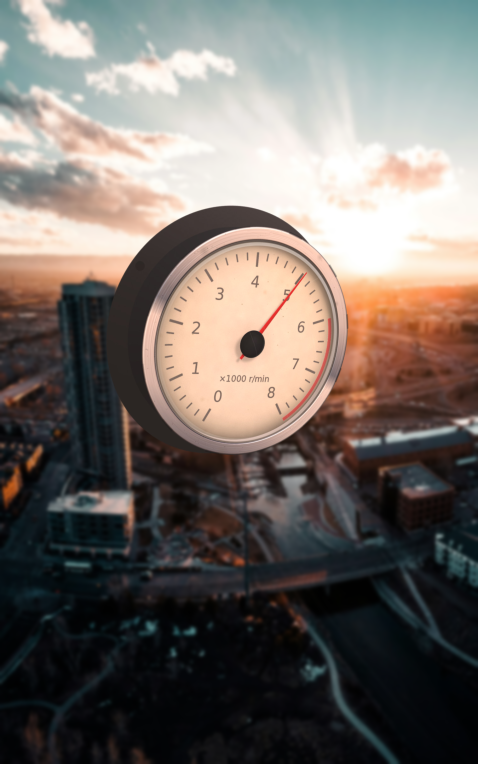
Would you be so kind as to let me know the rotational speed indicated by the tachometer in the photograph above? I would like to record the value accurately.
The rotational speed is 5000 rpm
